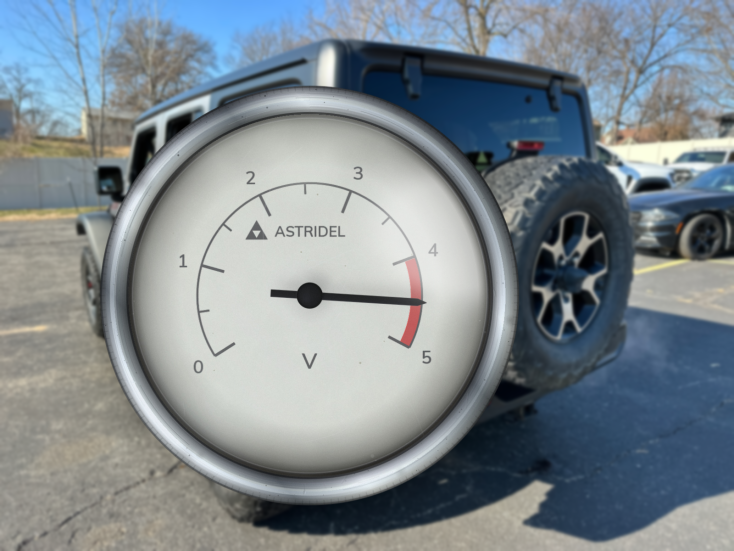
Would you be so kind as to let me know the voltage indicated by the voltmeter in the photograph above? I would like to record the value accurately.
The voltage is 4.5 V
